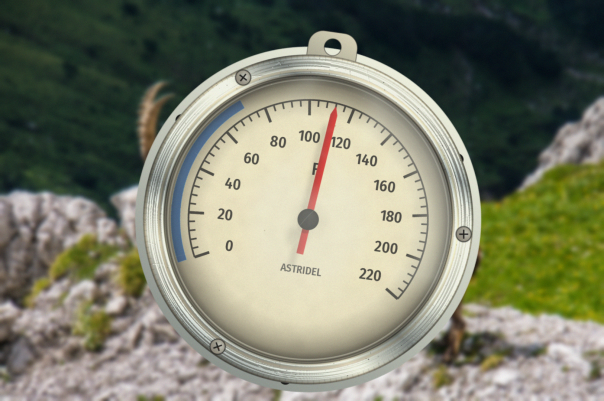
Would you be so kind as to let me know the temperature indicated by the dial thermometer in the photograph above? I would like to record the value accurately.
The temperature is 112 °F
